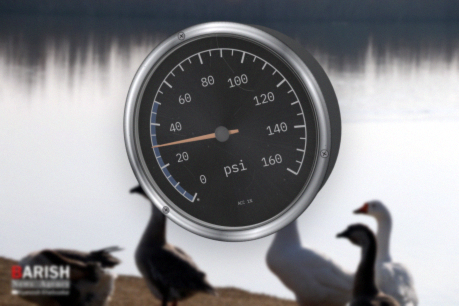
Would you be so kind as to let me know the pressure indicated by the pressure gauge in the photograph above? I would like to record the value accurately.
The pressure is 30 psi
